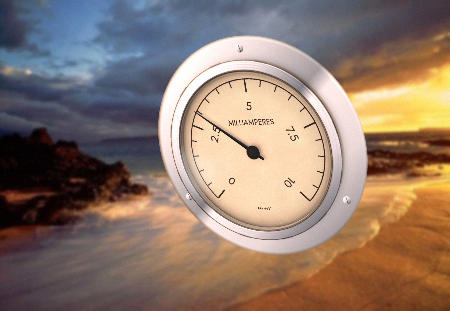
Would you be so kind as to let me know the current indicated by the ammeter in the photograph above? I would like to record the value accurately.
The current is 3 mA
